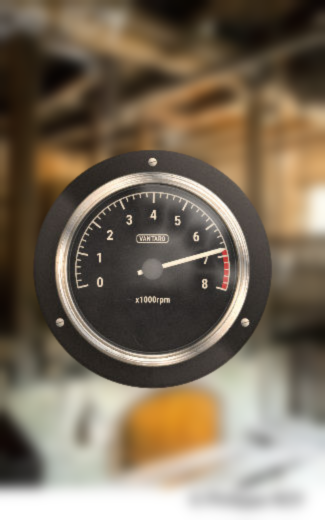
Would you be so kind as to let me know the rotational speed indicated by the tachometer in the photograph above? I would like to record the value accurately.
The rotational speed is 6800 rpm
